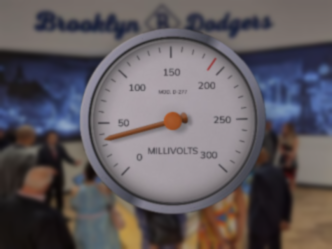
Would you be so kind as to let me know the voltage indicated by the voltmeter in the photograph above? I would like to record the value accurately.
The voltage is 35 mV
